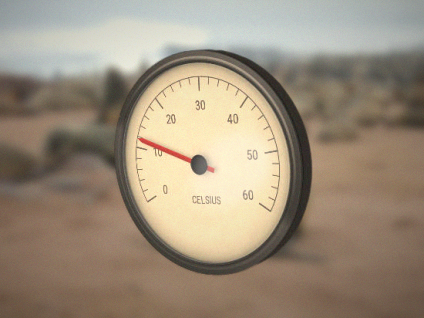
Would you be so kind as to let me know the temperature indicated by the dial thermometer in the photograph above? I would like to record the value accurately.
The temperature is 12 °C
